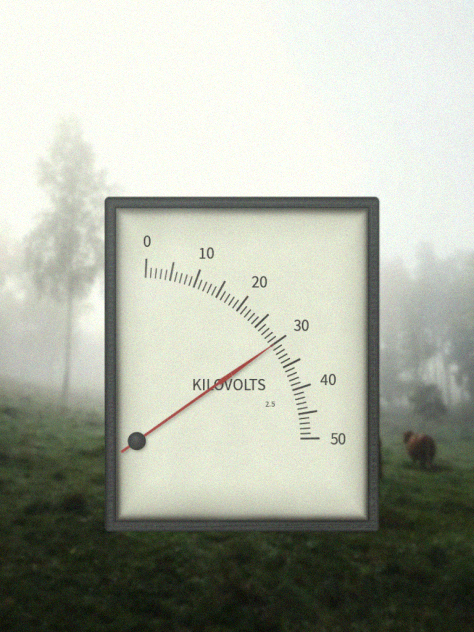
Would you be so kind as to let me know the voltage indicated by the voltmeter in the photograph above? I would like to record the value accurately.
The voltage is 30 kV
